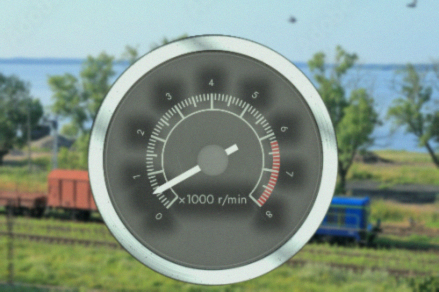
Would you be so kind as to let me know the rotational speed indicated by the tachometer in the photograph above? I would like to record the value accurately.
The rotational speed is 500 rpm
